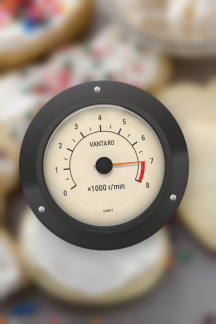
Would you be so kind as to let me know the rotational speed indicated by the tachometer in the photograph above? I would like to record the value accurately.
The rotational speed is 7000 rpm
